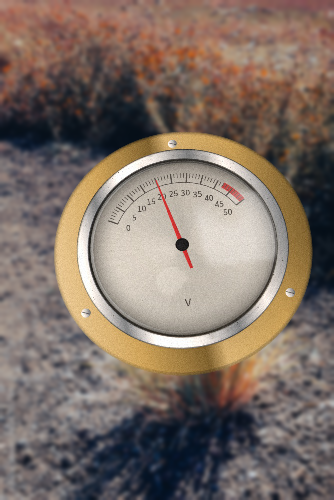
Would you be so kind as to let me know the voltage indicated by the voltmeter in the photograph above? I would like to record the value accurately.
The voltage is 20 V
